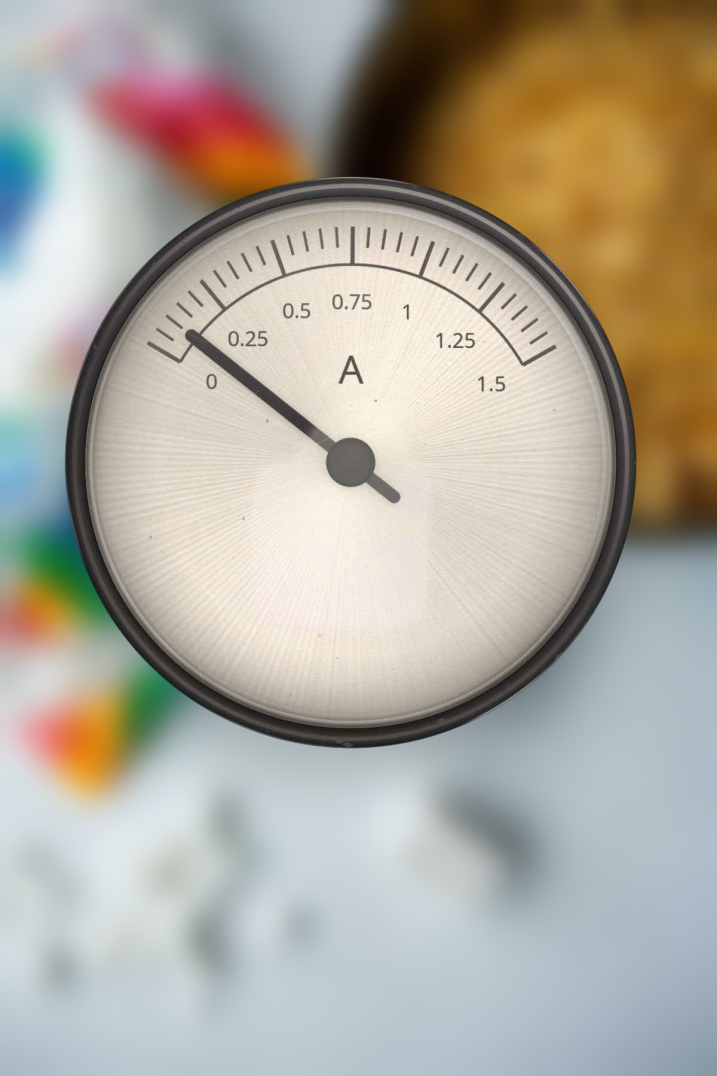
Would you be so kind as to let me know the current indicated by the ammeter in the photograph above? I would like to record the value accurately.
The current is 0.1 A
